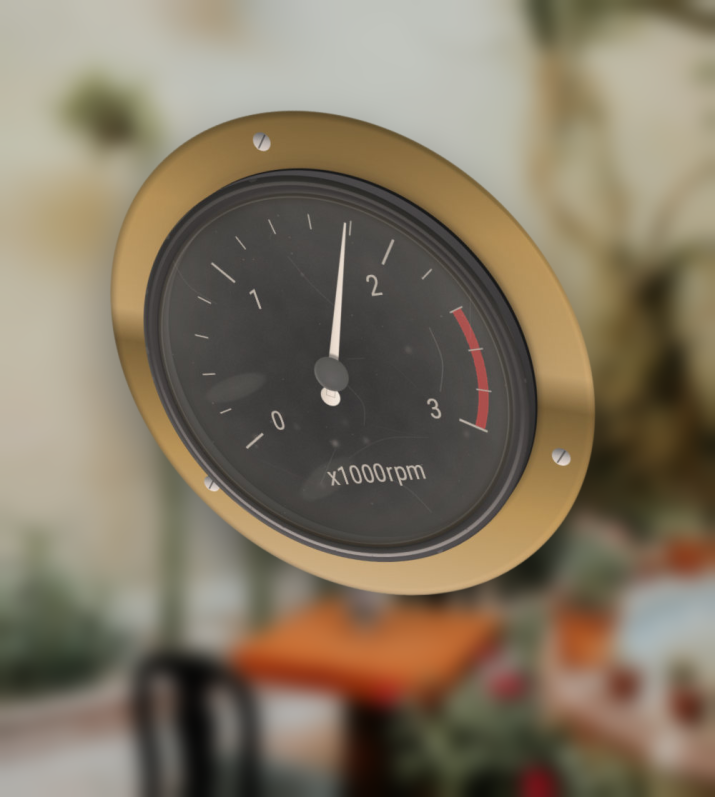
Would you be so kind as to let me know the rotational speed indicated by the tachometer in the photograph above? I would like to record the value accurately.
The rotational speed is 1800 rpm
